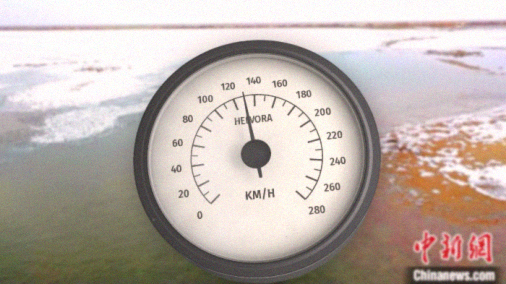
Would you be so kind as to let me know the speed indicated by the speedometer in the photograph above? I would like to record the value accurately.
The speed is 130 km/h
